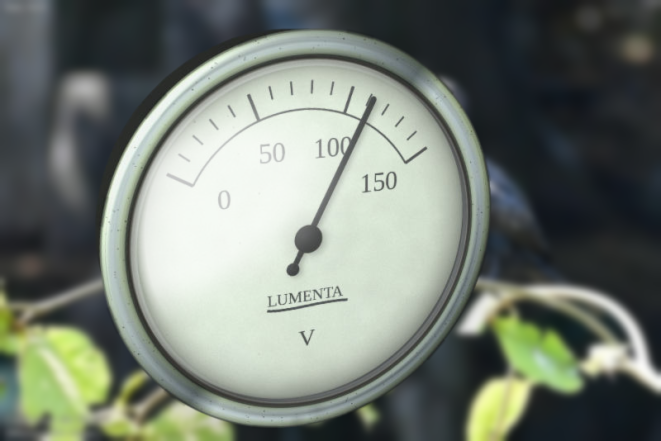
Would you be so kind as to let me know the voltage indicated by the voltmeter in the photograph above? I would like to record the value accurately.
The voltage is 110 V
